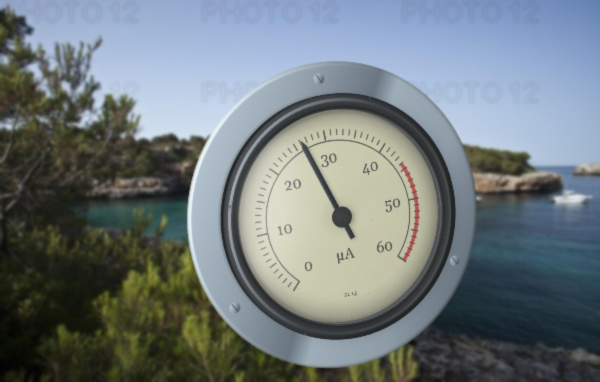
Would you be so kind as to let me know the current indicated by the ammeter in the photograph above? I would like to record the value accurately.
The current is 26 µA
